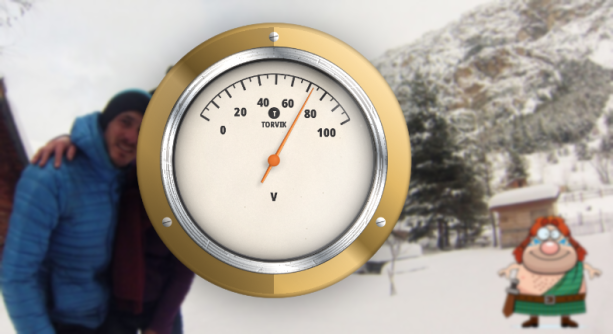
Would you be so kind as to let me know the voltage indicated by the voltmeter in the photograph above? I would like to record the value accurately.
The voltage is 72.5 V
